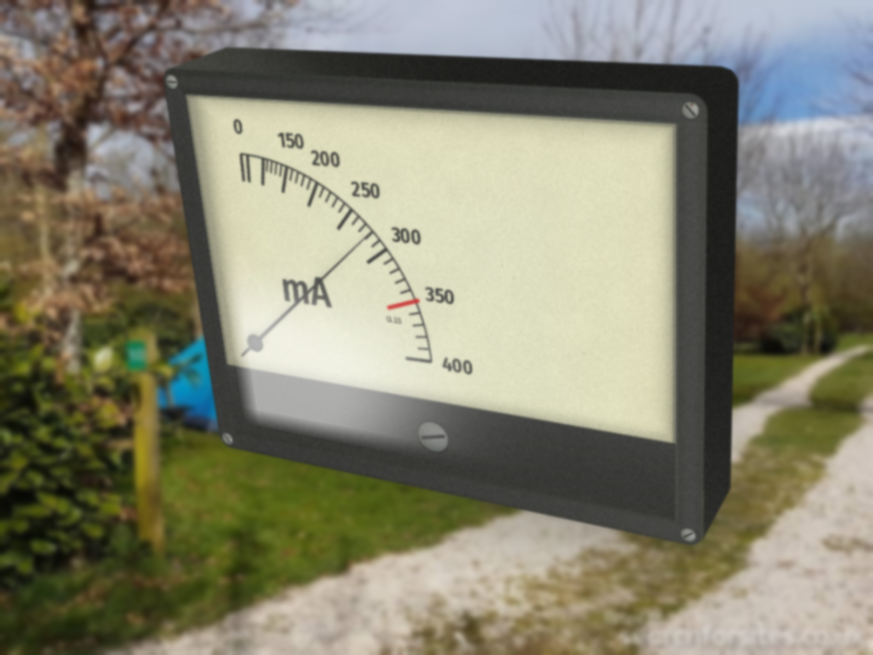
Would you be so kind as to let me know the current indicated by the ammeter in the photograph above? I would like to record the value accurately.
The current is 280 mA
